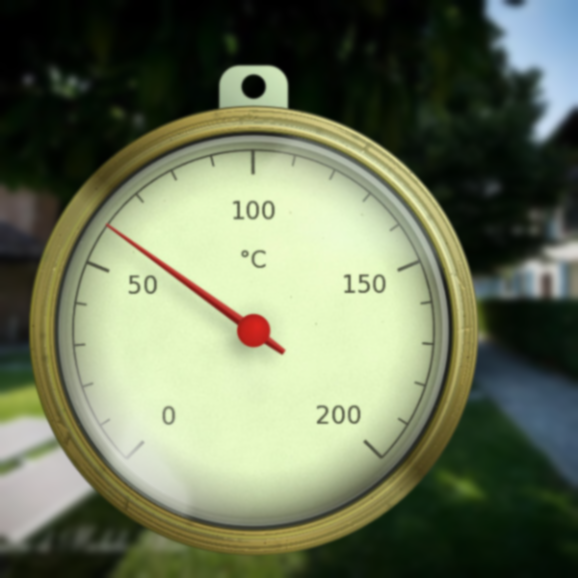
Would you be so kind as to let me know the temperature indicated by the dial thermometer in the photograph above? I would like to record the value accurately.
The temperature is 60 °C
